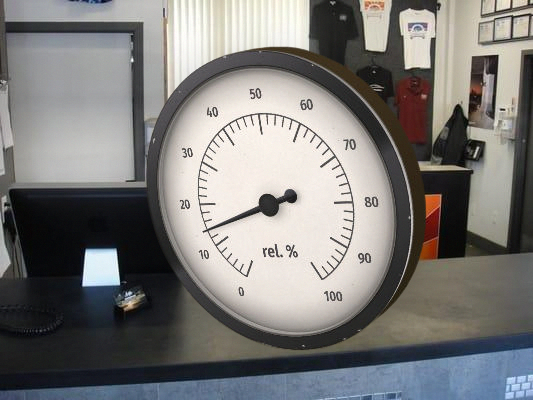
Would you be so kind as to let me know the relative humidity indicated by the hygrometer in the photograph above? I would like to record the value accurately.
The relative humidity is 14 %
